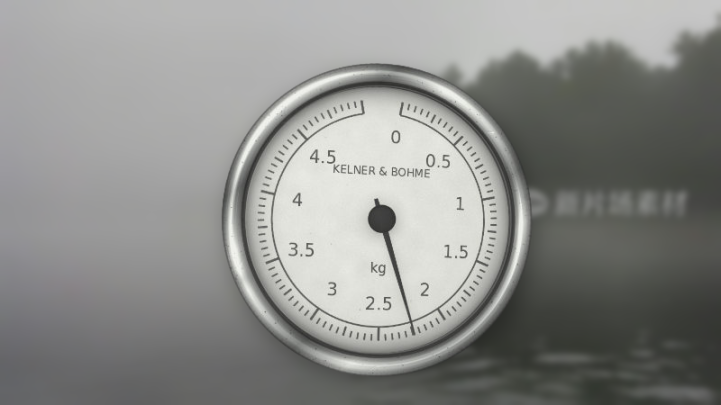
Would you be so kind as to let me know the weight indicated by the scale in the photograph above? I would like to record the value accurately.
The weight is 2.25 kg
